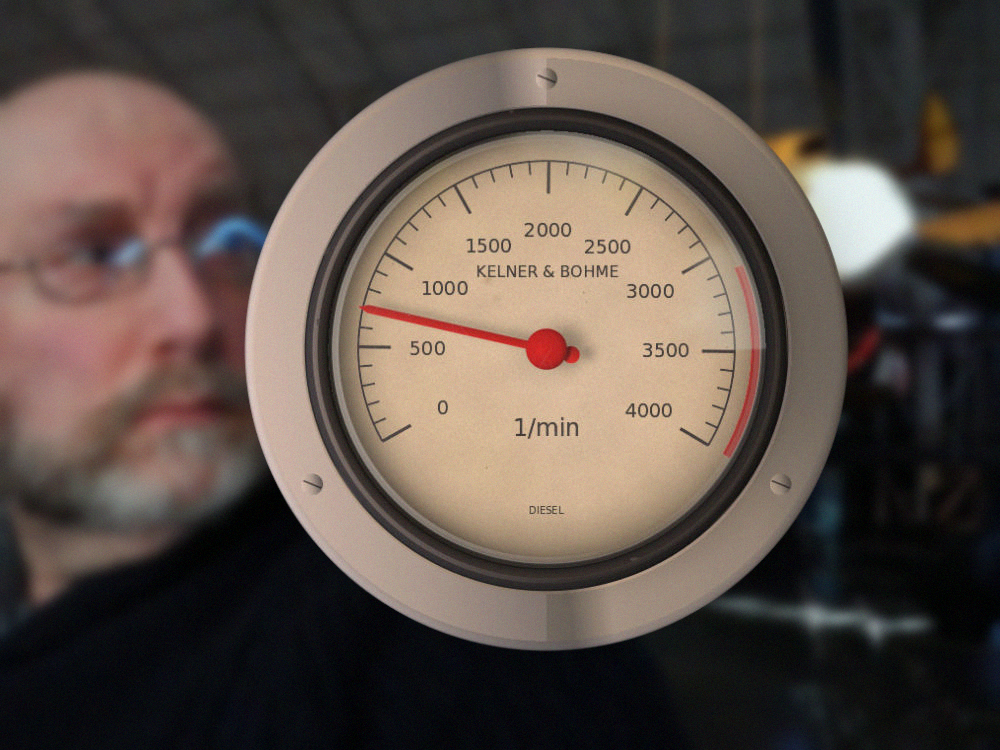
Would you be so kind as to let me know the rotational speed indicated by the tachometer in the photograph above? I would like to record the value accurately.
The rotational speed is 700 rpm
